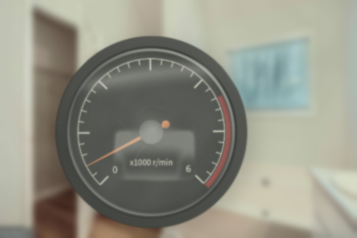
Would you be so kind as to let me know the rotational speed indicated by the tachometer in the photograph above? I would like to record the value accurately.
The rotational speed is 400 rpm
